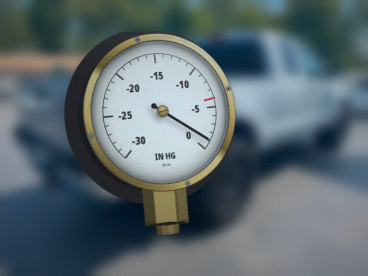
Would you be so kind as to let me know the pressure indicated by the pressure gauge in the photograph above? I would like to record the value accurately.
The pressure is -1 inHg
